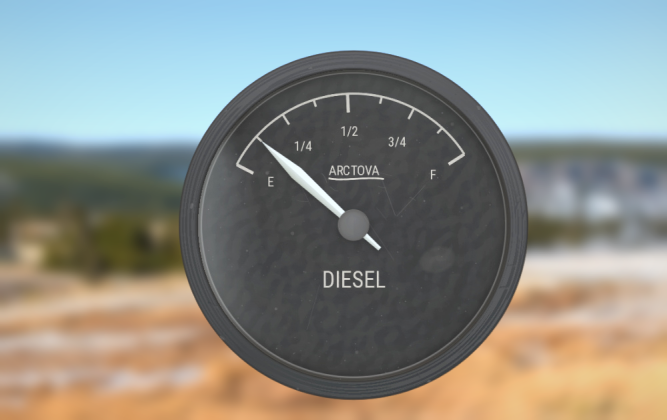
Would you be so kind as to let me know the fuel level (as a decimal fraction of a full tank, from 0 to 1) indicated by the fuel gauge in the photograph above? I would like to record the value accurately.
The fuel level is 0.125
